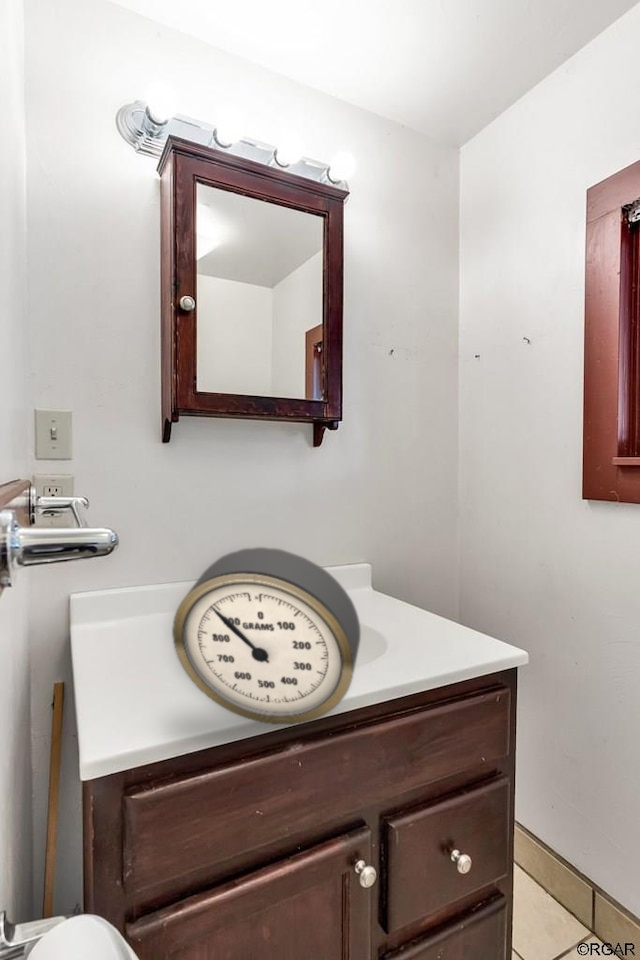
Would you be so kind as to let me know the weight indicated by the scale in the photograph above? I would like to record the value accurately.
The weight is 900 g
